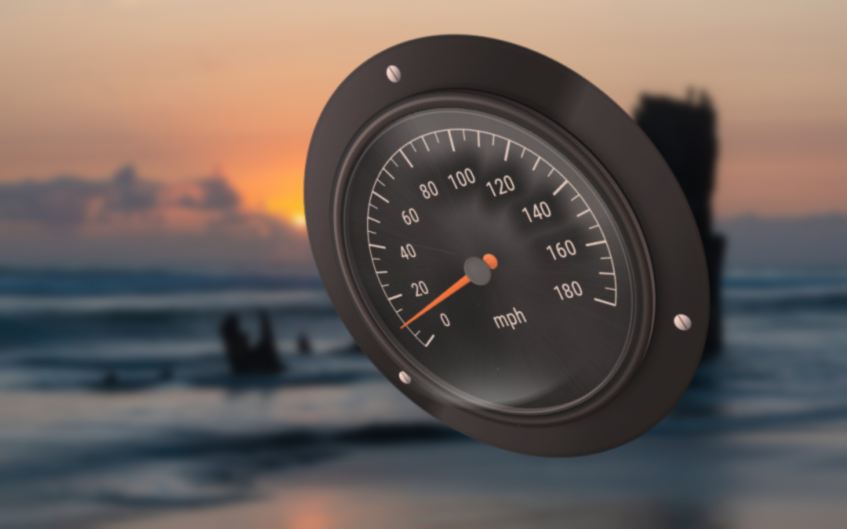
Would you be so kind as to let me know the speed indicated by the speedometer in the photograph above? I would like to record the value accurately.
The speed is 10 mph
